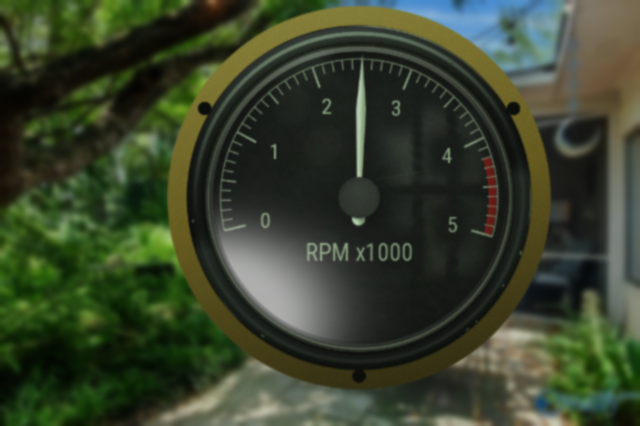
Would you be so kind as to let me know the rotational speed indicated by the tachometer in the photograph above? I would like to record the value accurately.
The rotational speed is 2500 rpm
